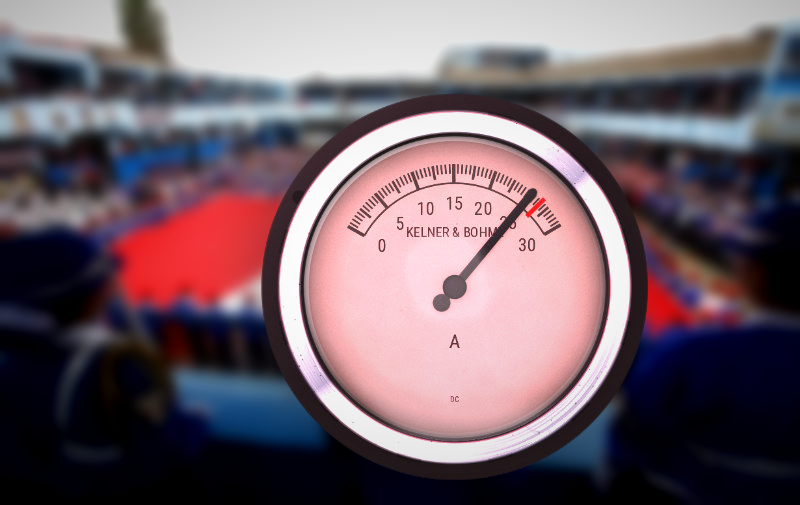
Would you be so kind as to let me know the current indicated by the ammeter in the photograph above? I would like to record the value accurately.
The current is 25 A
